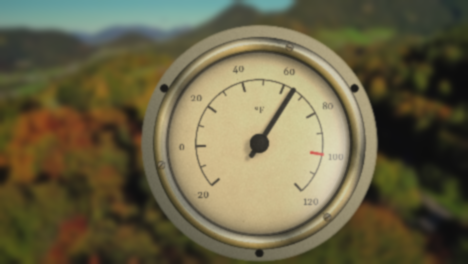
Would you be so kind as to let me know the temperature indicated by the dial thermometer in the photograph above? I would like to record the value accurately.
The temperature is 65 °F
